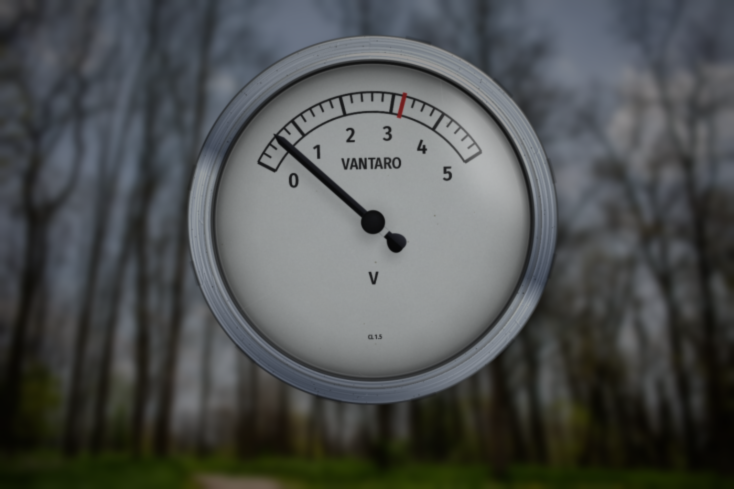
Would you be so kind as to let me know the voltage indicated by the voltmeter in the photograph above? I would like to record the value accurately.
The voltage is 0.6 V
